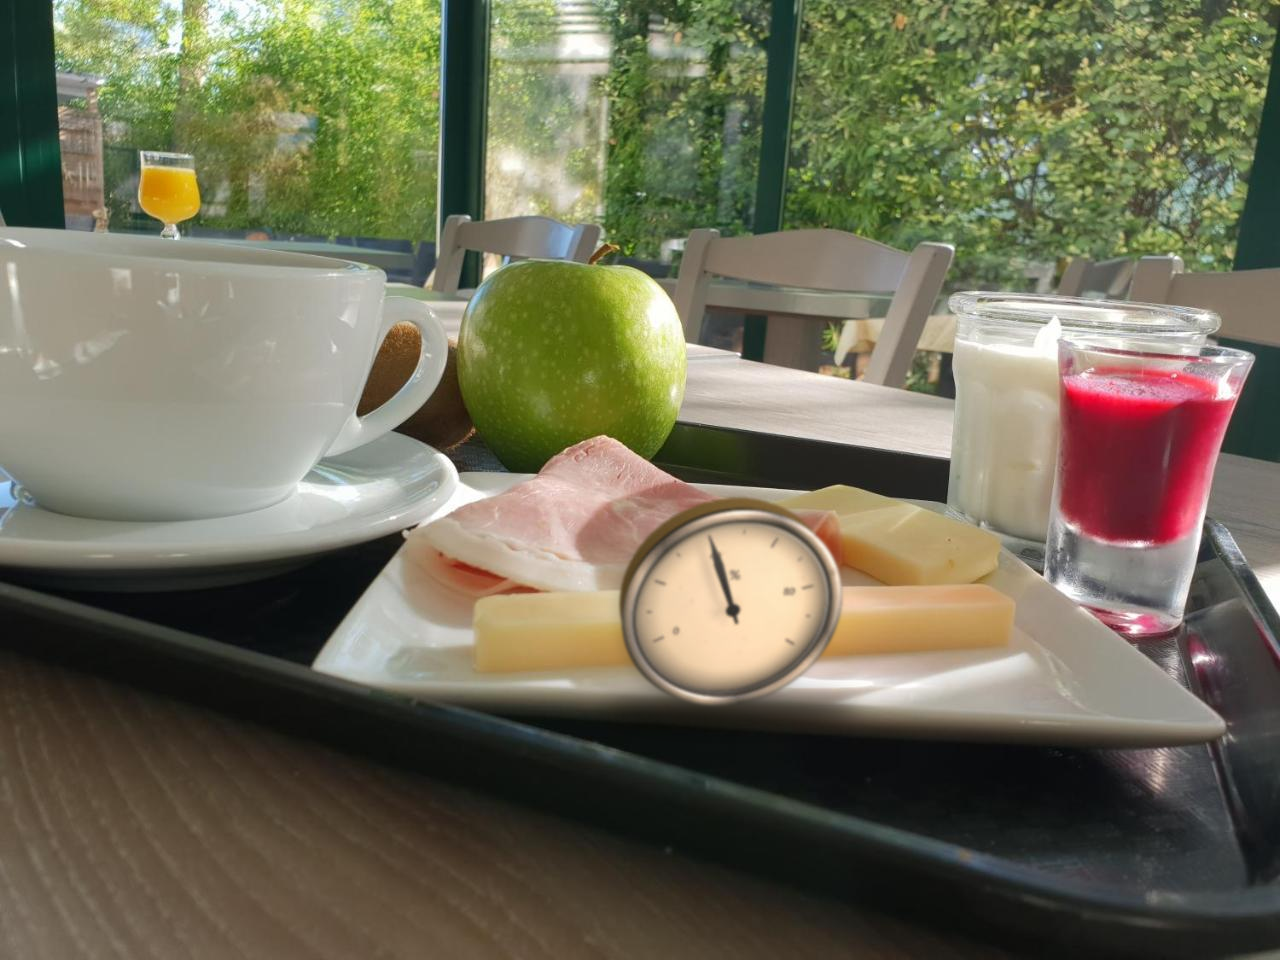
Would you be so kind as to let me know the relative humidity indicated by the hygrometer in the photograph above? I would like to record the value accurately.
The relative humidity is 40 %
